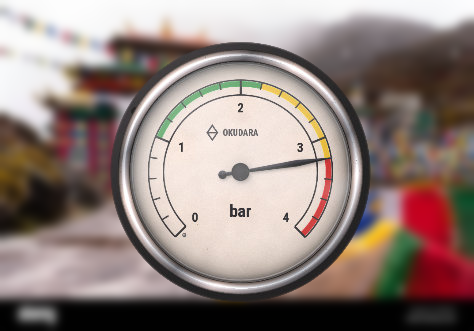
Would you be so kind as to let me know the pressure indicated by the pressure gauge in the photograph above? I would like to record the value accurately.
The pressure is 3.2 bar
